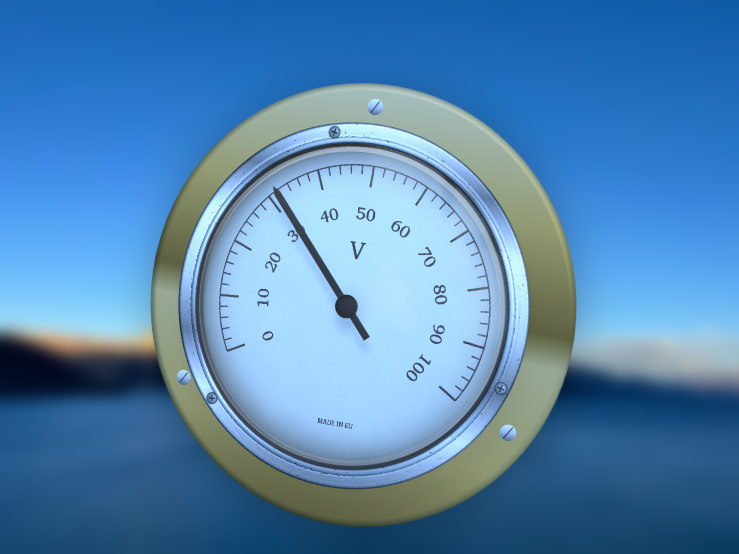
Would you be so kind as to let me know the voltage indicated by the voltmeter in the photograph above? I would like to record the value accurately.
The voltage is 32 V
